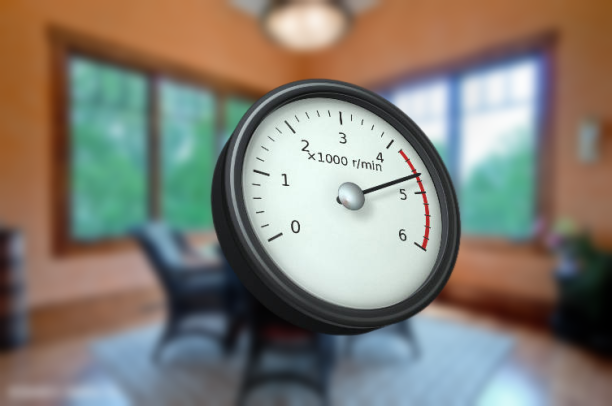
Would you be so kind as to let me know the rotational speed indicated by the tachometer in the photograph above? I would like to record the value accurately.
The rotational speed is 4700 rpm
